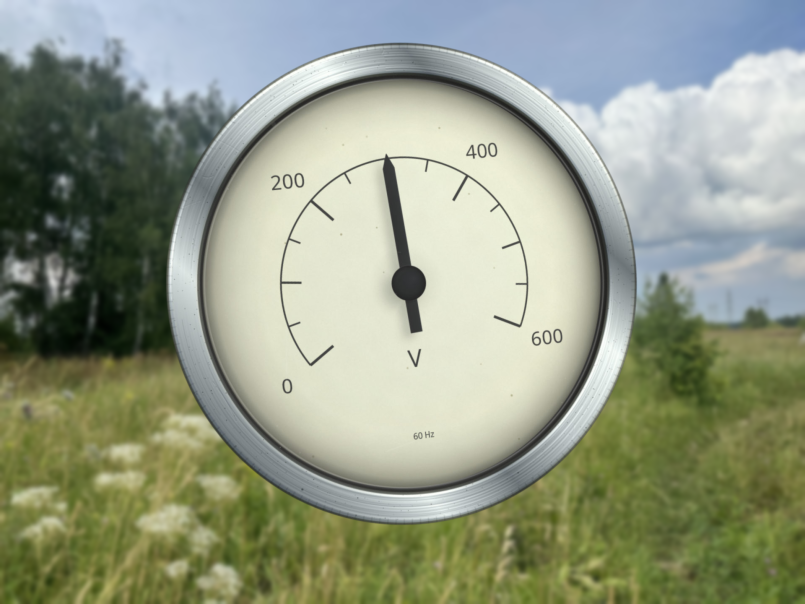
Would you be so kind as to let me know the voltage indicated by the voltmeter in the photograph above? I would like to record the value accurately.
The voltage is 300 V
